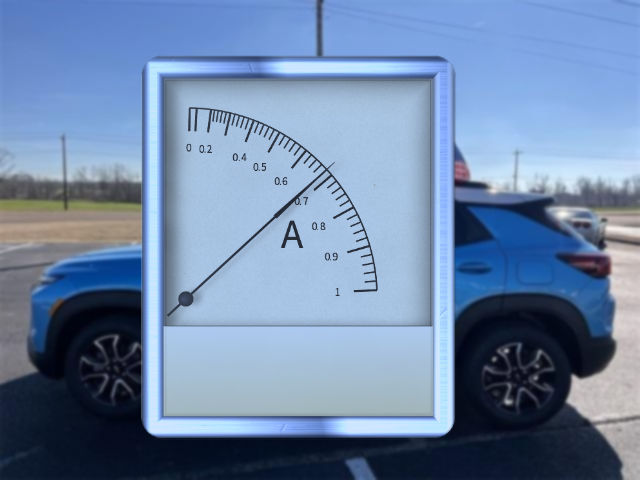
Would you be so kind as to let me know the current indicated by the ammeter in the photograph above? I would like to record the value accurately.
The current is 0.68 A
